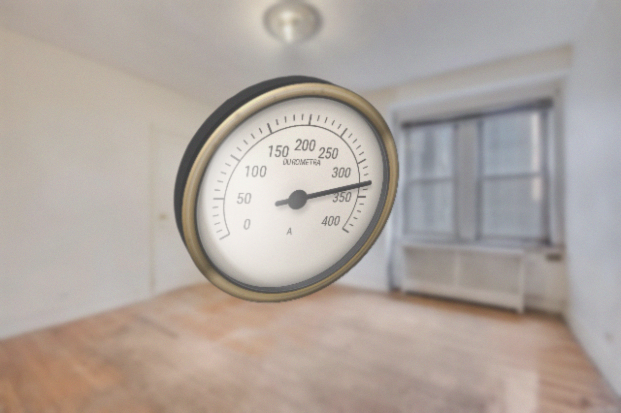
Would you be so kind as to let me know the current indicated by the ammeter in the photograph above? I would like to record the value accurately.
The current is 330 A
